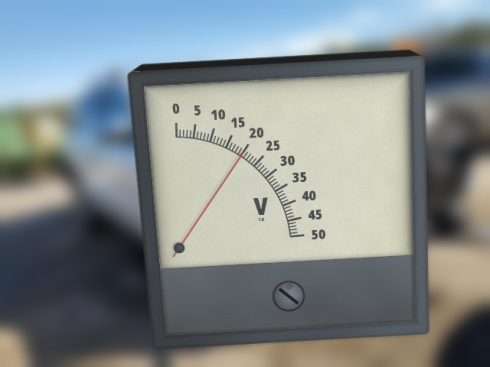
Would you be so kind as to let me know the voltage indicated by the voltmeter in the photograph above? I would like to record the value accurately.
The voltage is 20 V
